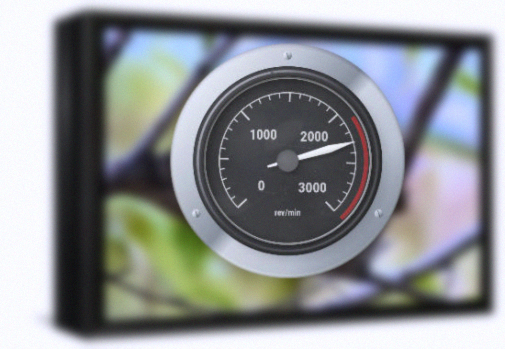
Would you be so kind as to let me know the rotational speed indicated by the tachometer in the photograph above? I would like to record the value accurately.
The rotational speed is 2300 rpm
